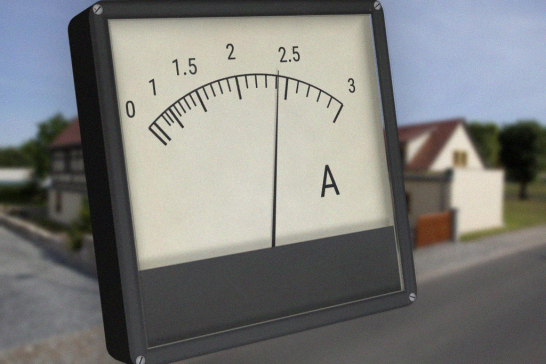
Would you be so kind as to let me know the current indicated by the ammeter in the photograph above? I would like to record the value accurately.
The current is 2.4 A
